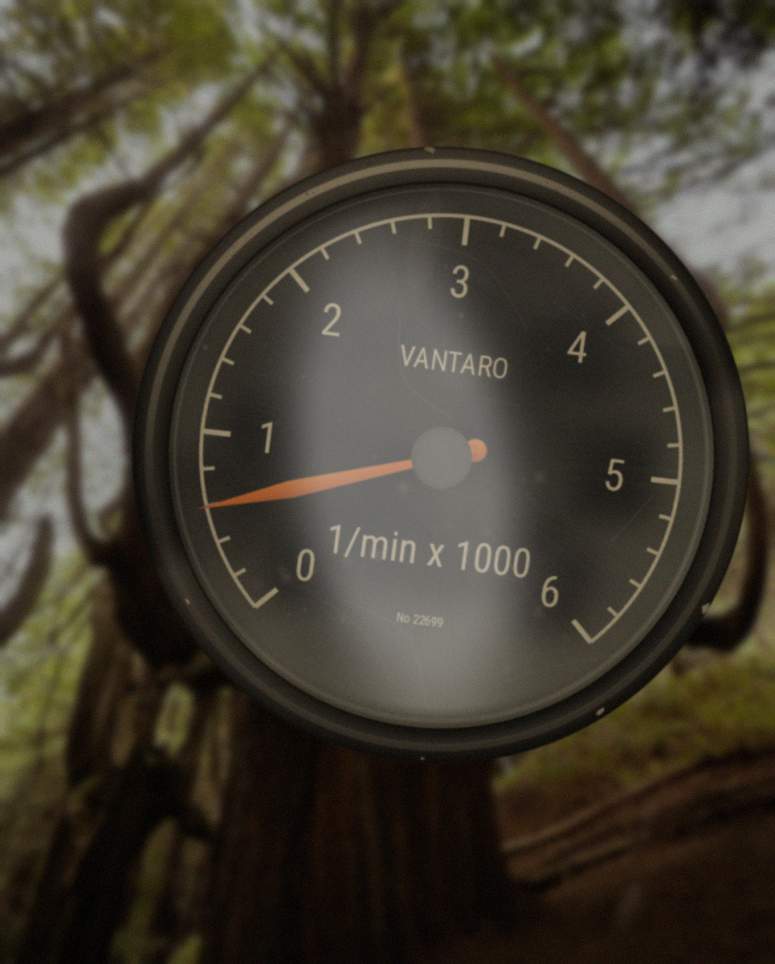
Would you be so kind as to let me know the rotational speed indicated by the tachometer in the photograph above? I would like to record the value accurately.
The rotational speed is 600 rpm
